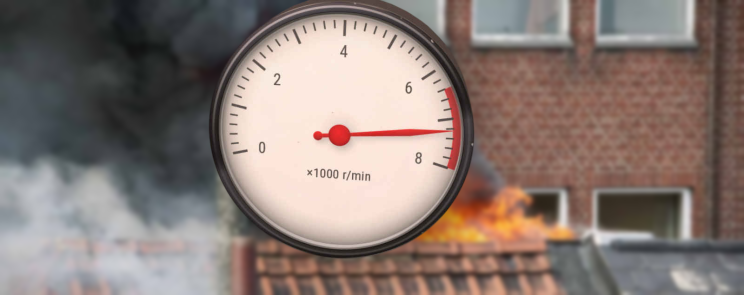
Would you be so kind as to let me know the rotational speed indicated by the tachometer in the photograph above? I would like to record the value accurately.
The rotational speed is 7200 rpm
